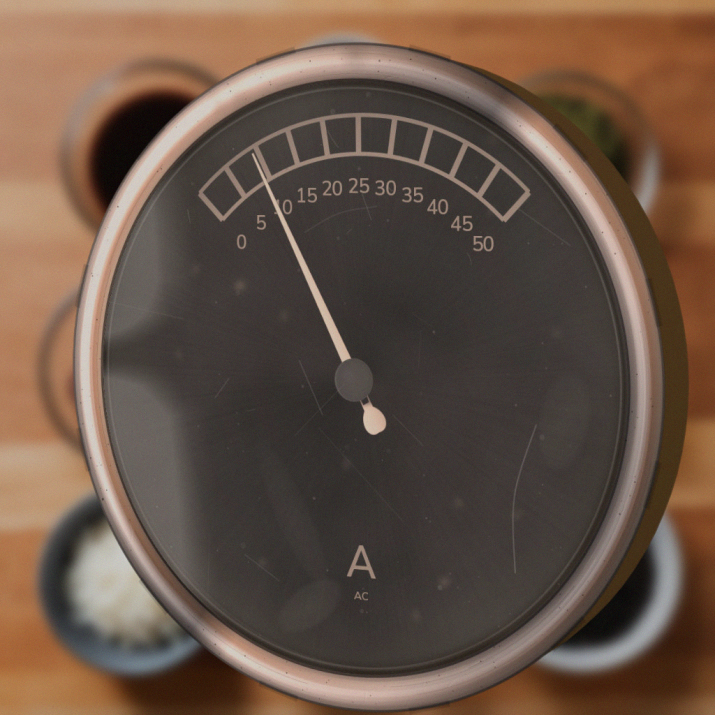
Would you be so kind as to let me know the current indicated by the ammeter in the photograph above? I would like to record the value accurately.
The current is 10 A
